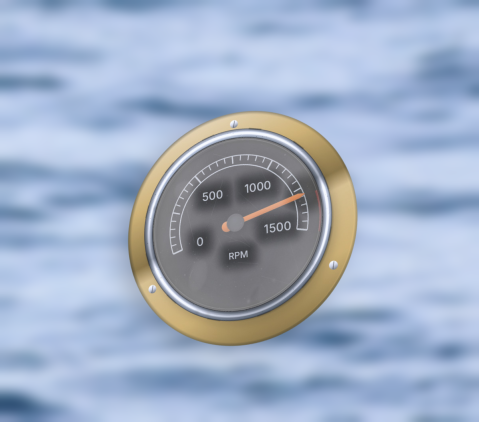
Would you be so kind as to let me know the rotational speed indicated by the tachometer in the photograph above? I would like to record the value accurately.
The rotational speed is 1300 rpm
